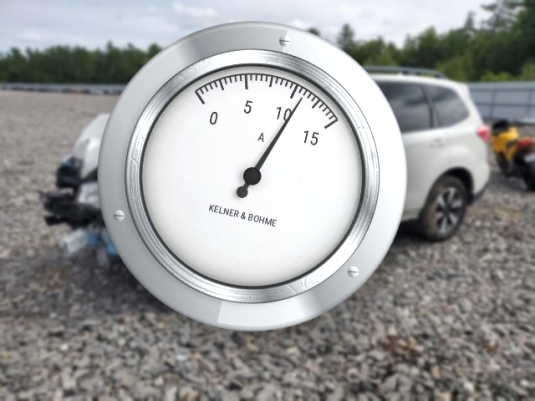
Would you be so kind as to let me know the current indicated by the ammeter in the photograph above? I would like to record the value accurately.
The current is 11 A
